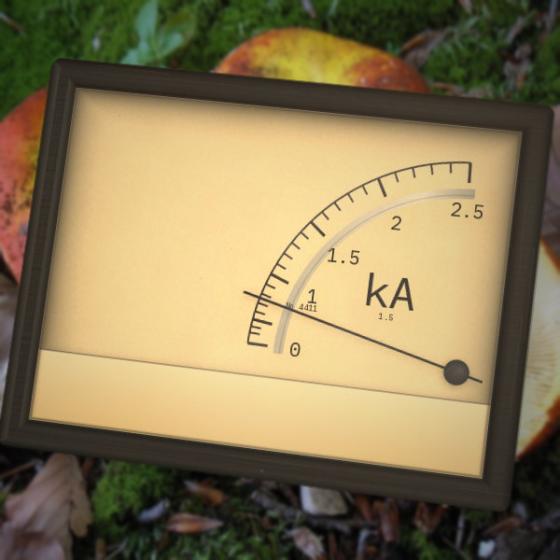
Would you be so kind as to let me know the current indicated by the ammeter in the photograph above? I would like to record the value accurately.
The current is 0.75 kA
